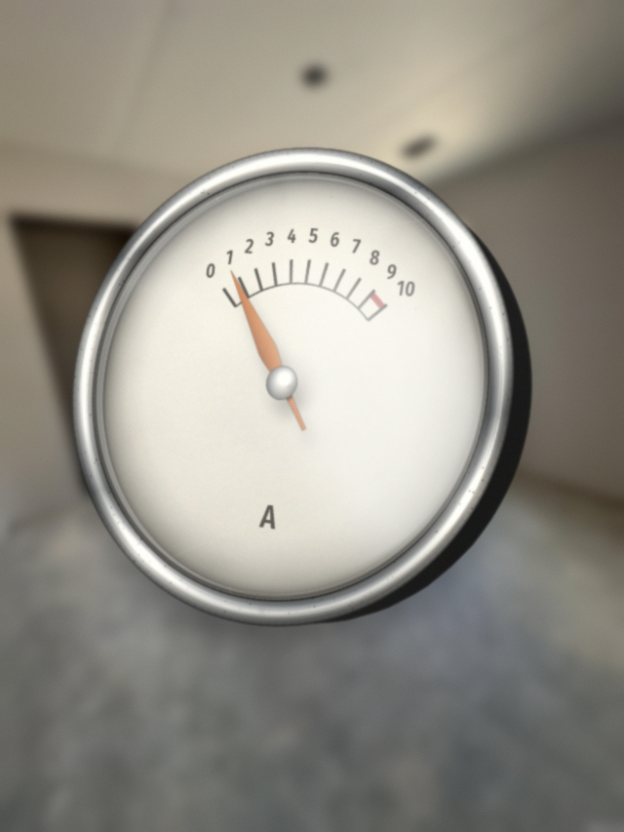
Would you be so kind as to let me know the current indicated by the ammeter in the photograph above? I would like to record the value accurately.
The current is 1 A
